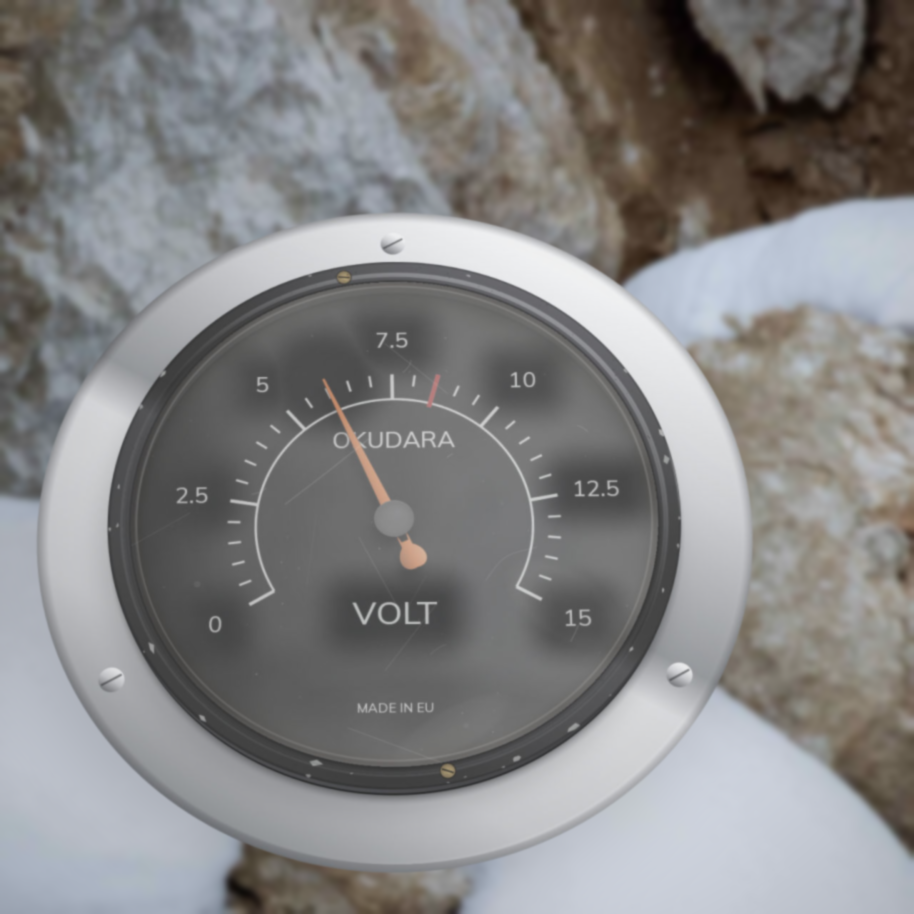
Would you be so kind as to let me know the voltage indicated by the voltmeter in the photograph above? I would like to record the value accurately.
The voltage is 6 V
